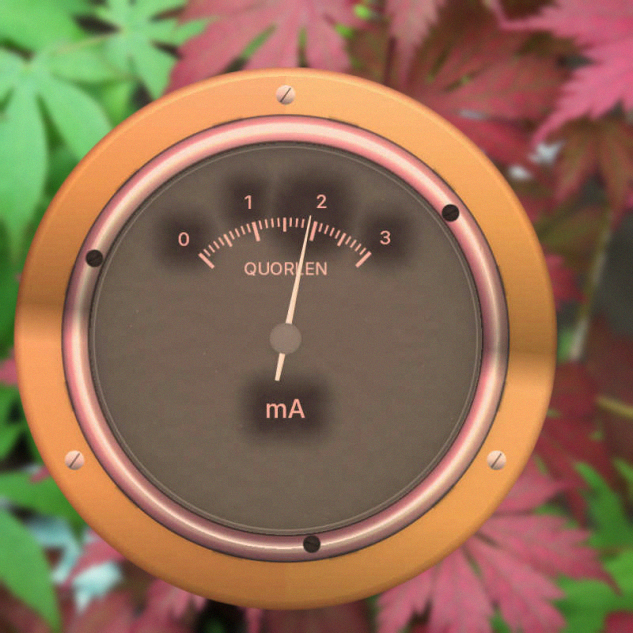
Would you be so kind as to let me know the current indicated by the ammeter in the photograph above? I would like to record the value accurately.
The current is 1.9 mA
